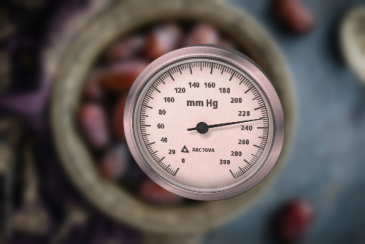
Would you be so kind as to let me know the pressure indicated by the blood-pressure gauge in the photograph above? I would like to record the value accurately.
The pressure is 230 mmHg
